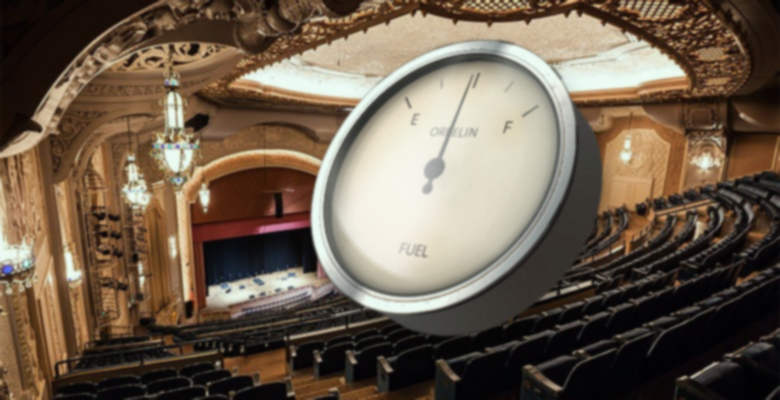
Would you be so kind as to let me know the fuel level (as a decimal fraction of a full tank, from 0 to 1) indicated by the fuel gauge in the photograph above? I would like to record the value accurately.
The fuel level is 0.5
